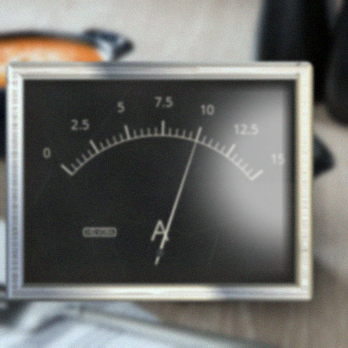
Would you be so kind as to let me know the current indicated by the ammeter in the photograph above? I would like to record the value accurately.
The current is 10 A
